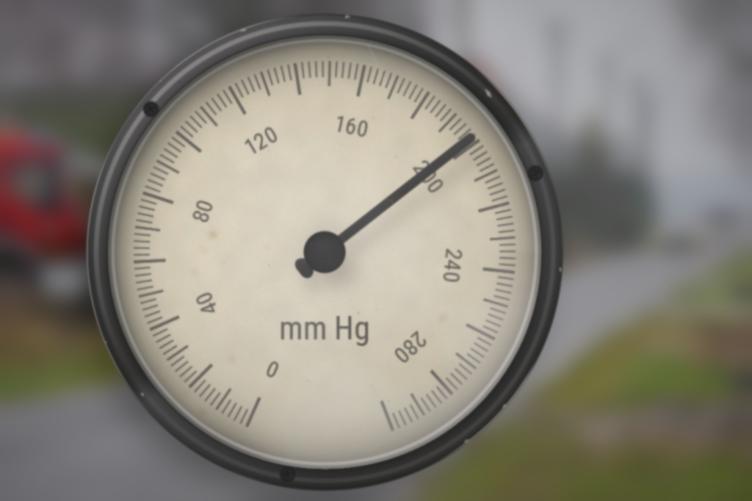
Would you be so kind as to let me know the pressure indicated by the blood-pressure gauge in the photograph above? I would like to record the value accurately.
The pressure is 198 mmHg
